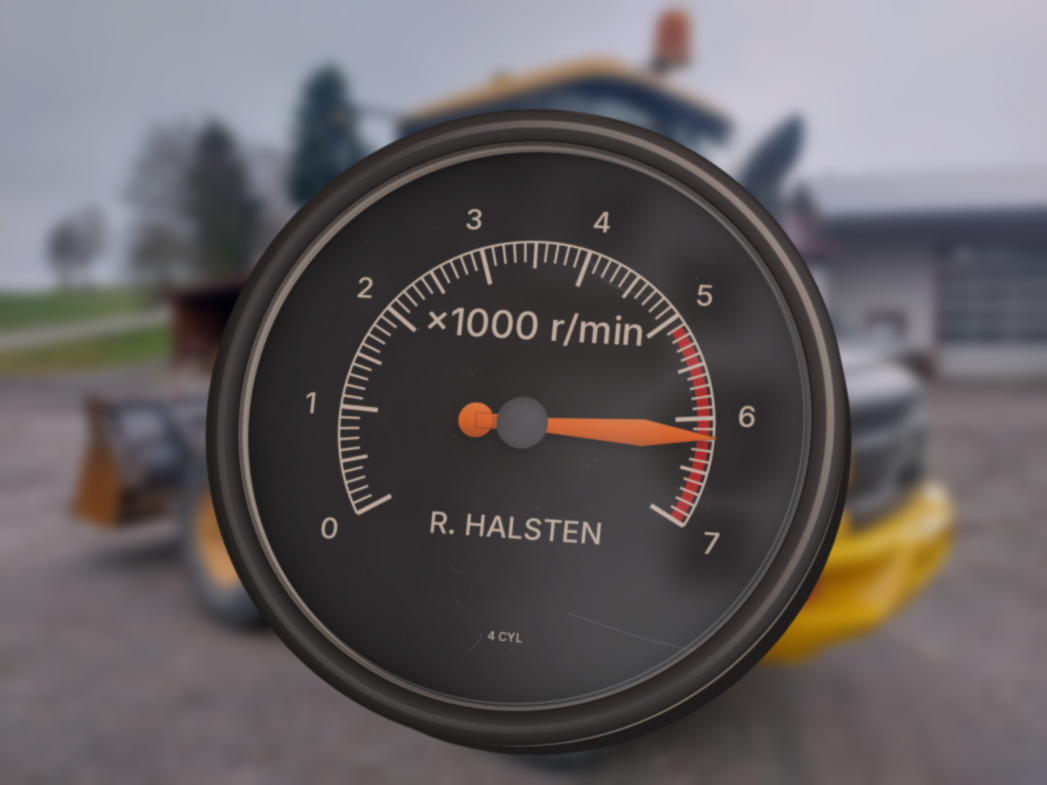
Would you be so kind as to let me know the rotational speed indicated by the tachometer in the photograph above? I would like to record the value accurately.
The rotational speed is 6200 rpm
